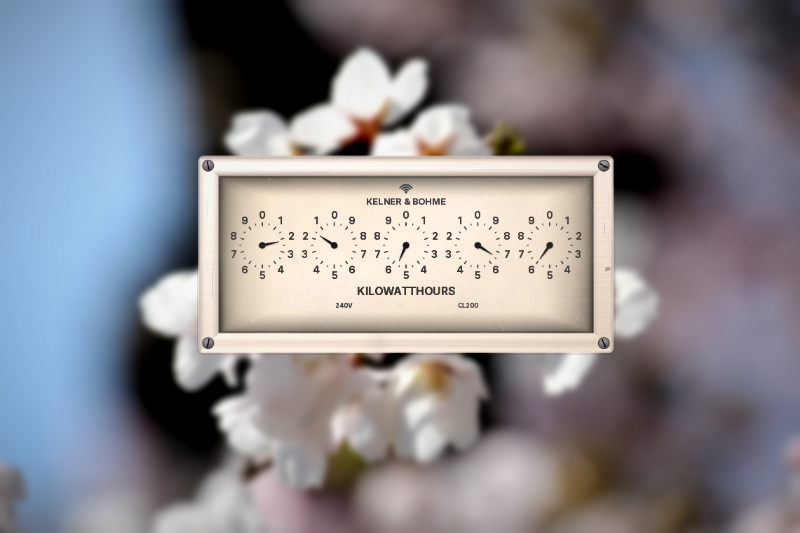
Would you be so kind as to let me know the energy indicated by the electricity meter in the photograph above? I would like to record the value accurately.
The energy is 21566 kWh
